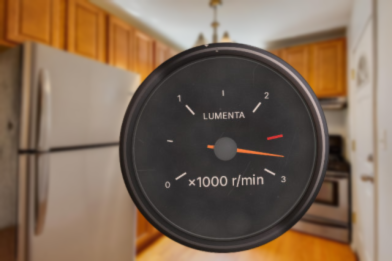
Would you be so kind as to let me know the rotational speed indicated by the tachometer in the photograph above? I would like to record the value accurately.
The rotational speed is 2750 rpm
